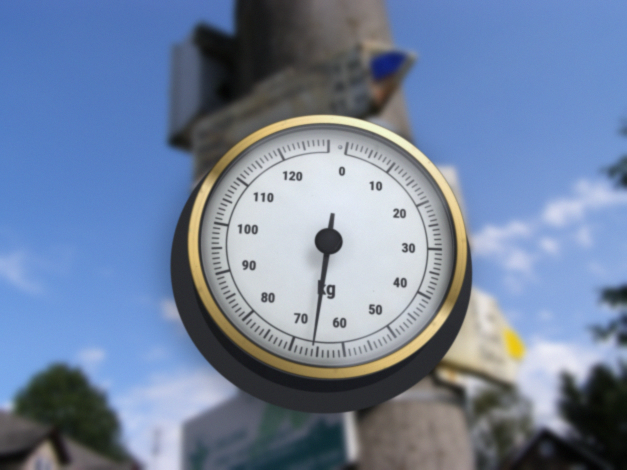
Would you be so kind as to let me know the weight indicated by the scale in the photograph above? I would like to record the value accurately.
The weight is 66 kg
